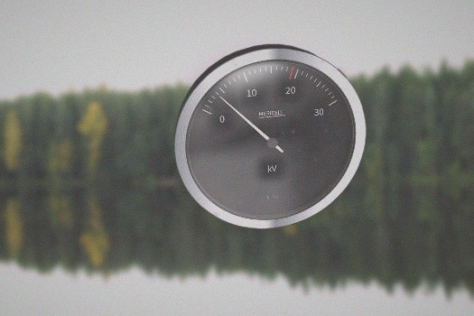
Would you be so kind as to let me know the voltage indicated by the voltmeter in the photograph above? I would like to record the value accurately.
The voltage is 4 kV
